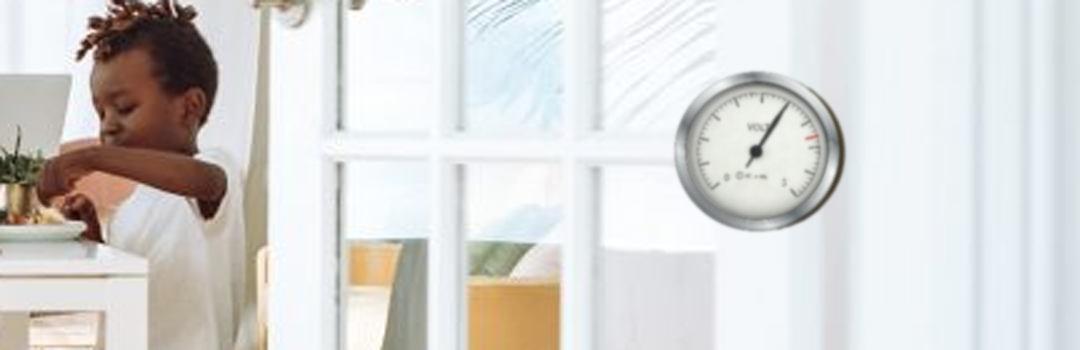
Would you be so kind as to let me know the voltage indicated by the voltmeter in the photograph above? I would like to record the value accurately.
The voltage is 3 V
